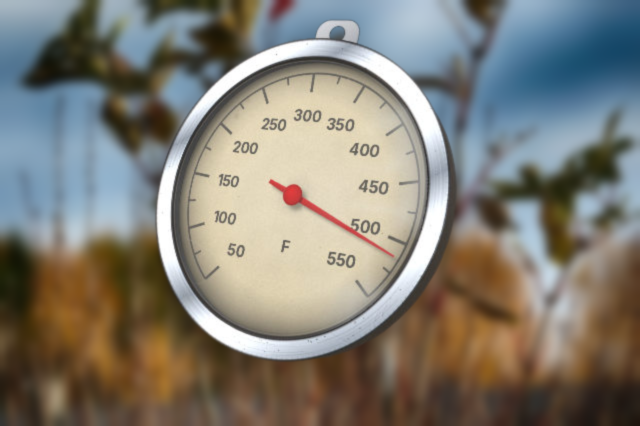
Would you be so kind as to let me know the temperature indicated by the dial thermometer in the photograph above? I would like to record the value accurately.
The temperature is 512.5 °F
